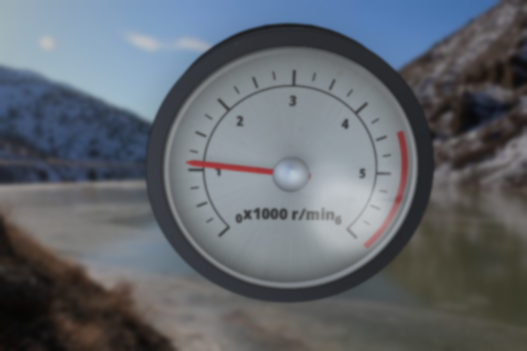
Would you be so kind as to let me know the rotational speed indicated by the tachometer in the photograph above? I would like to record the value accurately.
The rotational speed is 1125 rpm
